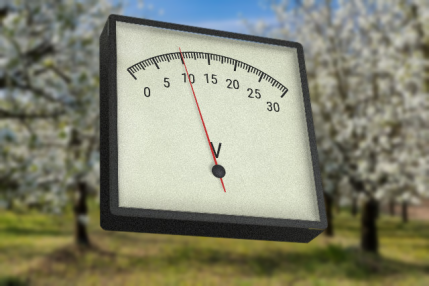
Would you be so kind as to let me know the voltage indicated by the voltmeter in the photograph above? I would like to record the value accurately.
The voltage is 10 V
